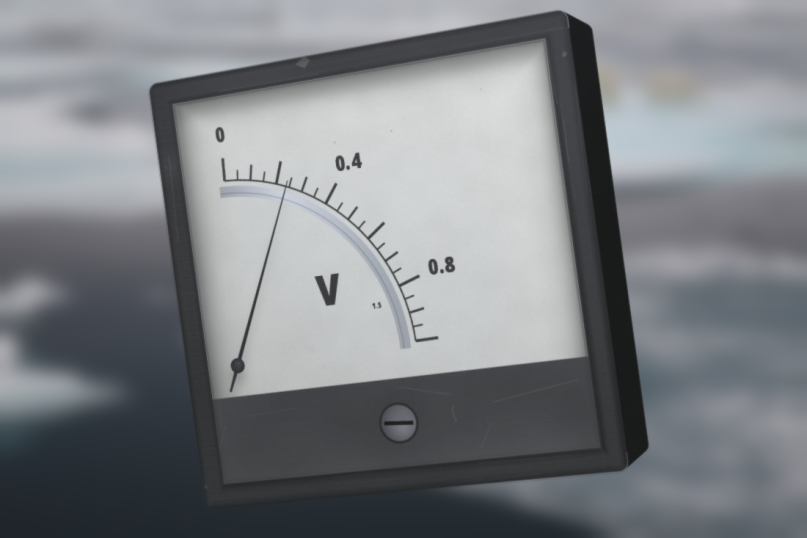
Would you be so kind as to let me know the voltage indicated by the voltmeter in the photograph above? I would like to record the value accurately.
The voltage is 0.25 V
